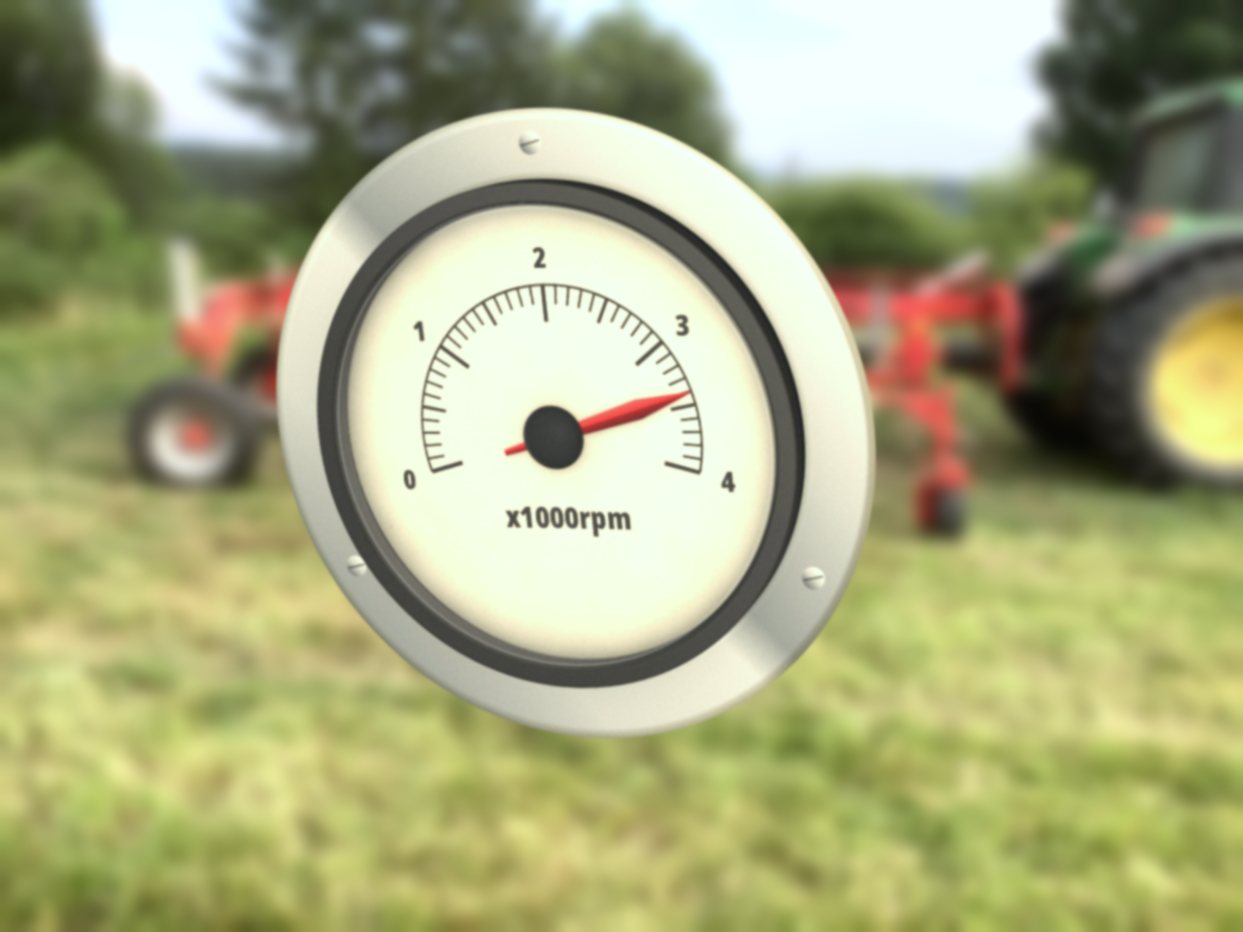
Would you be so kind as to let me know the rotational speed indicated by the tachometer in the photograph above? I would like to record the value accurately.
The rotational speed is 3400 rpm
